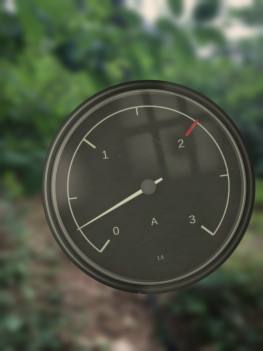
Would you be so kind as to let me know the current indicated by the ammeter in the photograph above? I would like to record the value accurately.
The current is 0.25 A
